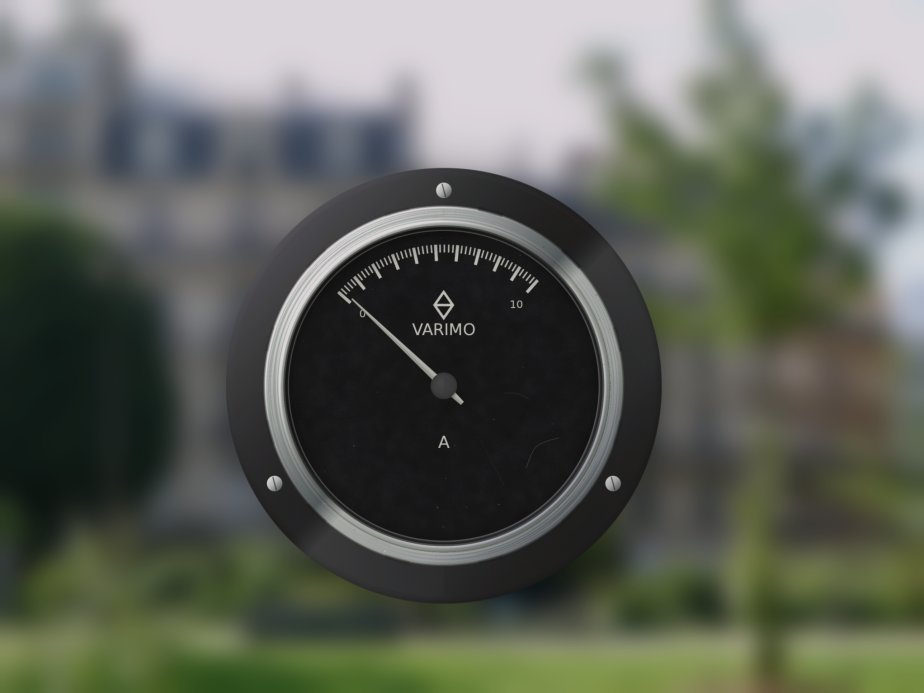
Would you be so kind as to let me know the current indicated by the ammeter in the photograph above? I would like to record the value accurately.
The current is 0.2 A
